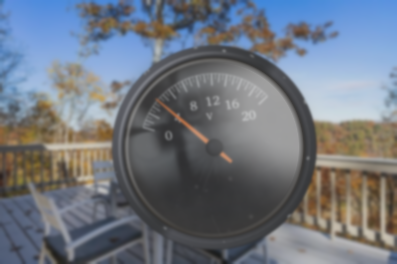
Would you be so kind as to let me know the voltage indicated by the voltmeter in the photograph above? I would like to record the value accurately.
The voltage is 4 V
